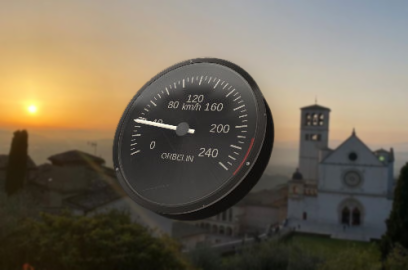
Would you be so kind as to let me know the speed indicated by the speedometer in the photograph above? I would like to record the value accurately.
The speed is 35 km/h
